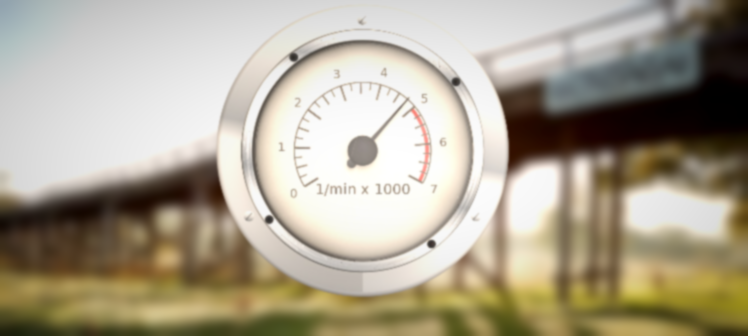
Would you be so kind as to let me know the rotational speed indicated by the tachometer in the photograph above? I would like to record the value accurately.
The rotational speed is 4750 rpm
